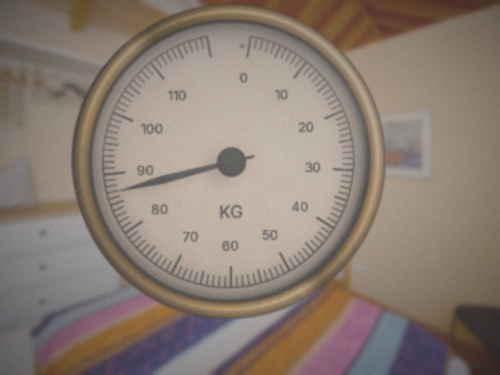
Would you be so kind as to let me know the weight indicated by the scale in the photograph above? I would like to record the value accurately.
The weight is 87 kg
